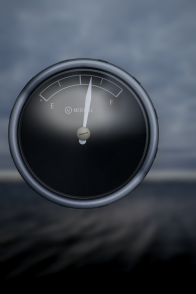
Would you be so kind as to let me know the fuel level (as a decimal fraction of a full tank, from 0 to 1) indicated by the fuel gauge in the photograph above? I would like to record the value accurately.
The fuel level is 0.625
